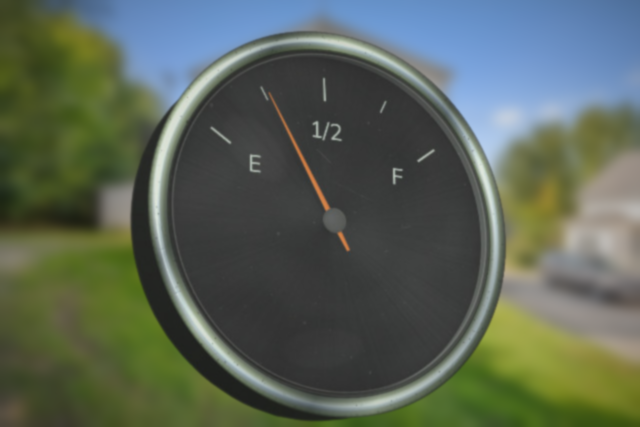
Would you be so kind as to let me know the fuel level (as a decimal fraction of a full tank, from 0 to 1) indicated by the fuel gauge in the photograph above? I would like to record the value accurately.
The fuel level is 0.25
